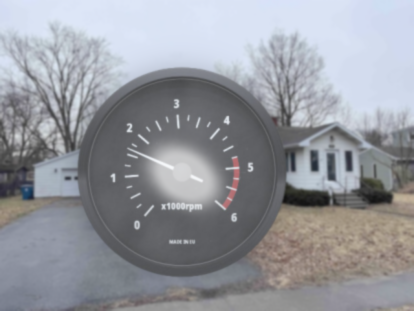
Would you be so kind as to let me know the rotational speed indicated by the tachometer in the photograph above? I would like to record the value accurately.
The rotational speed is 1625 rpm
